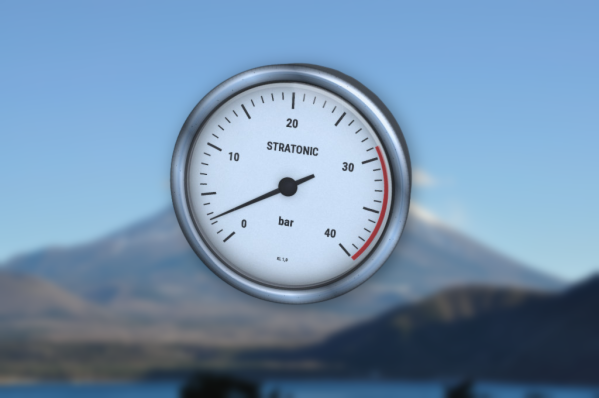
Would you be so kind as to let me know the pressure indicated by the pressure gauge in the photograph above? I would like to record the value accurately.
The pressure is 2.5 bar
